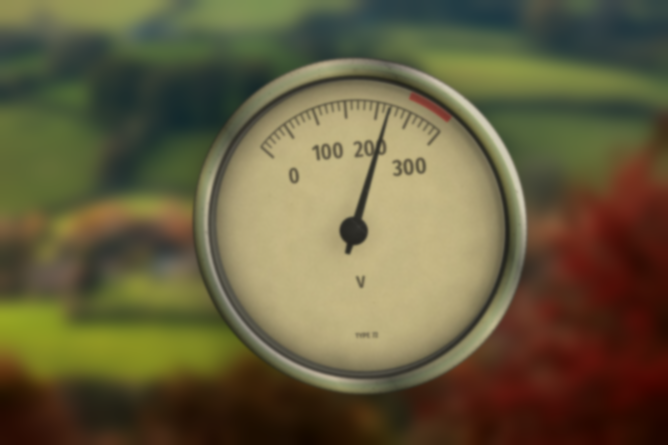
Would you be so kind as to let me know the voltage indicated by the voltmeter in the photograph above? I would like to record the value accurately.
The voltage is 220 V
